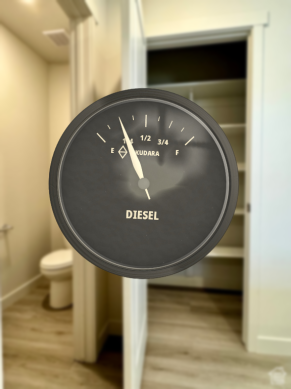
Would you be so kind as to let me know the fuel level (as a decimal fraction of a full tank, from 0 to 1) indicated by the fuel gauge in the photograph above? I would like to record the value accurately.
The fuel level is 0.25
